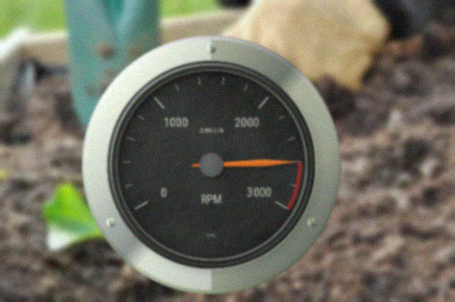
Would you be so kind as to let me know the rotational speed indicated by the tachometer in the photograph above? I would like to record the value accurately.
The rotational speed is 2600 rpm
